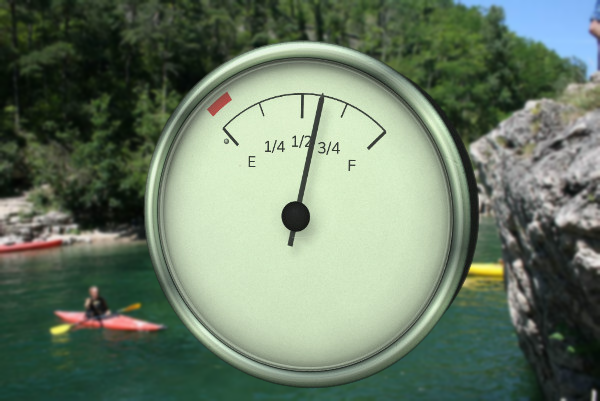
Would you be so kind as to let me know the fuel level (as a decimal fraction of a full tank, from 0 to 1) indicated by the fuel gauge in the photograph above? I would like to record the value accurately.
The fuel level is 0.625
